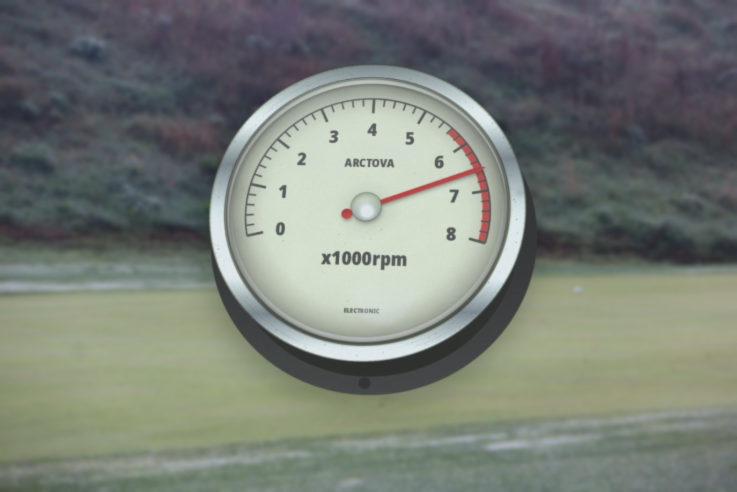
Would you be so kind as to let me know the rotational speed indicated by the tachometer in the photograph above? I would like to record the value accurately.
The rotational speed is 6600 rpm
